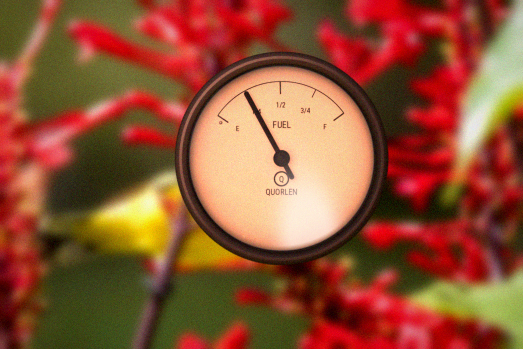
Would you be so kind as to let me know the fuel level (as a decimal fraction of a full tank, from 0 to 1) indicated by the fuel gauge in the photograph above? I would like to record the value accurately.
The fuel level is 0.25
